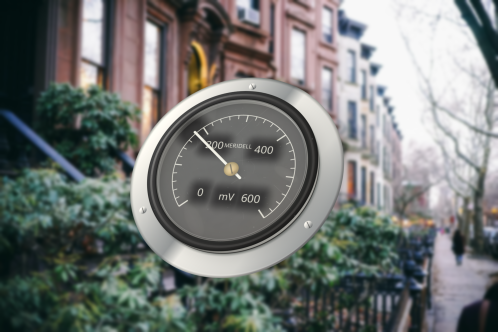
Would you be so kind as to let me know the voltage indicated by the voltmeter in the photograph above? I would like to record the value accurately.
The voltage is 180 mV
